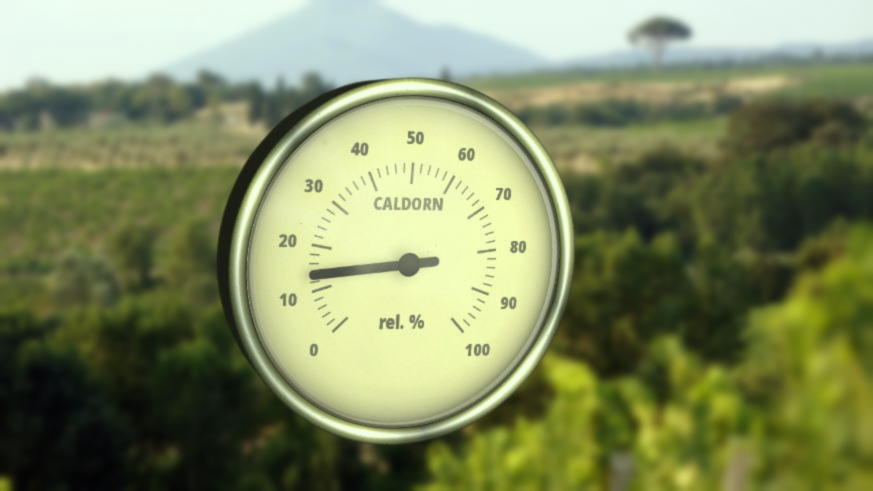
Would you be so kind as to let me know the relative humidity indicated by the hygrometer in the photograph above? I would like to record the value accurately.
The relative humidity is 14 %
